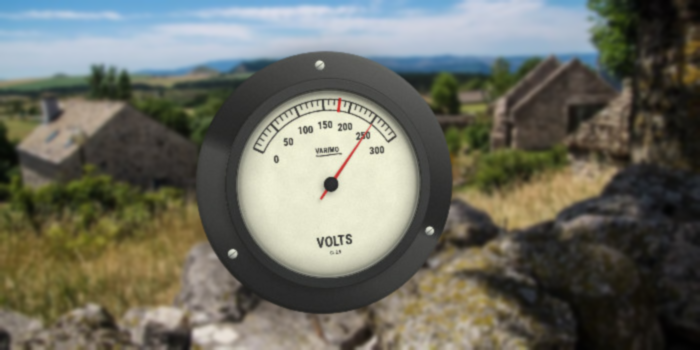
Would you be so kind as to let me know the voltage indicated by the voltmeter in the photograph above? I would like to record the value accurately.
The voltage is 250 V
